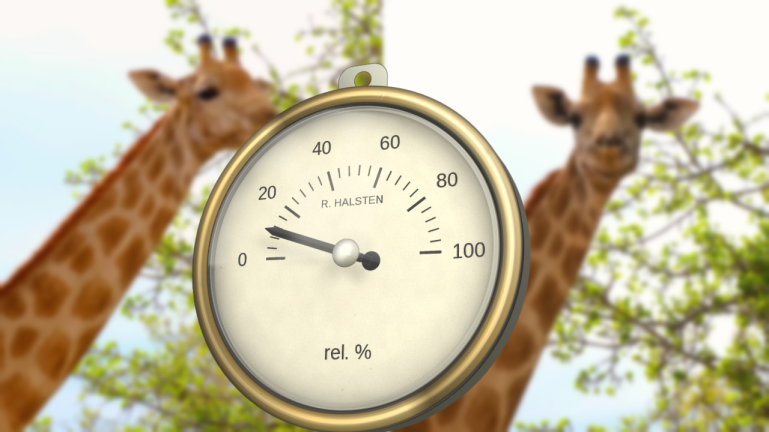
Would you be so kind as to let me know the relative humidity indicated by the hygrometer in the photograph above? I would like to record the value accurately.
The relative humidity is 10 %
